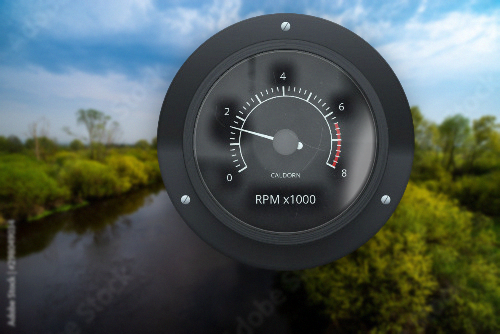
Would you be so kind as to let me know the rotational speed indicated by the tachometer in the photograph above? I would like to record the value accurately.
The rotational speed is 1600 rpm
